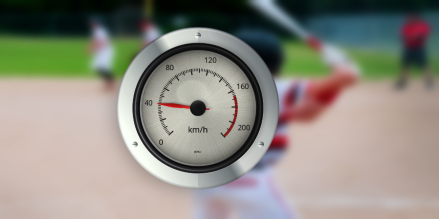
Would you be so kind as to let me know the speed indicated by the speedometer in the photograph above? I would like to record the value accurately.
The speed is 40 km/h
